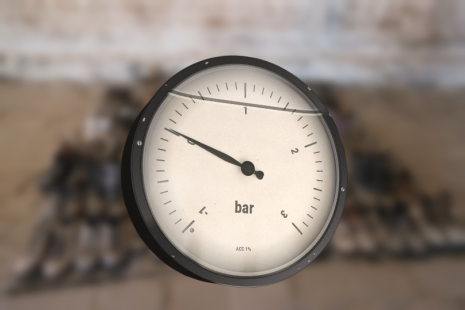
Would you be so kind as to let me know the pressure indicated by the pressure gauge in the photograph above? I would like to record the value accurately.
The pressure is 0 bar
